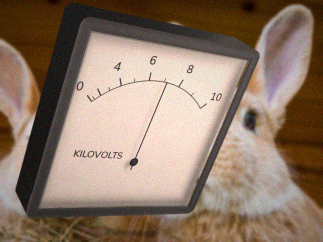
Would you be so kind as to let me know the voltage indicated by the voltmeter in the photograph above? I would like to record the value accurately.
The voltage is 7 kV
